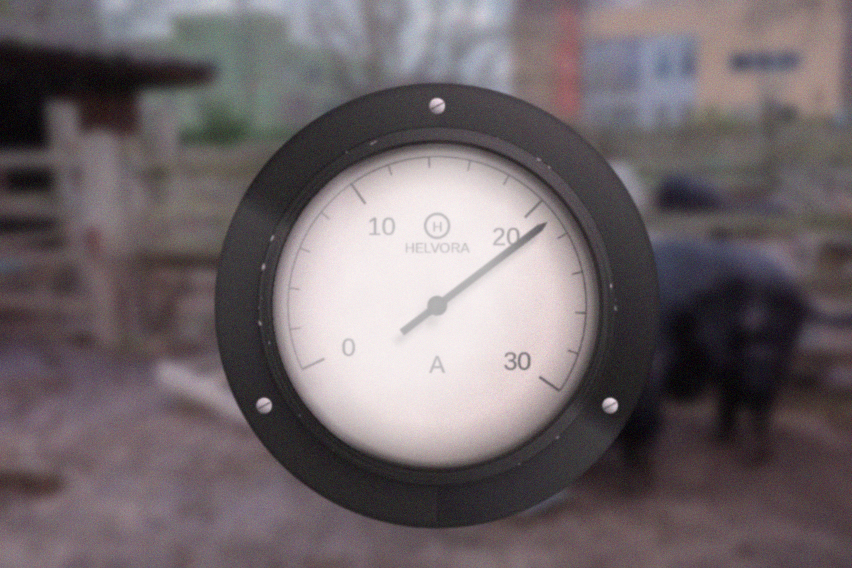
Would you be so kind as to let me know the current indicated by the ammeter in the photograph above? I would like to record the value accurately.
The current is 21 A
